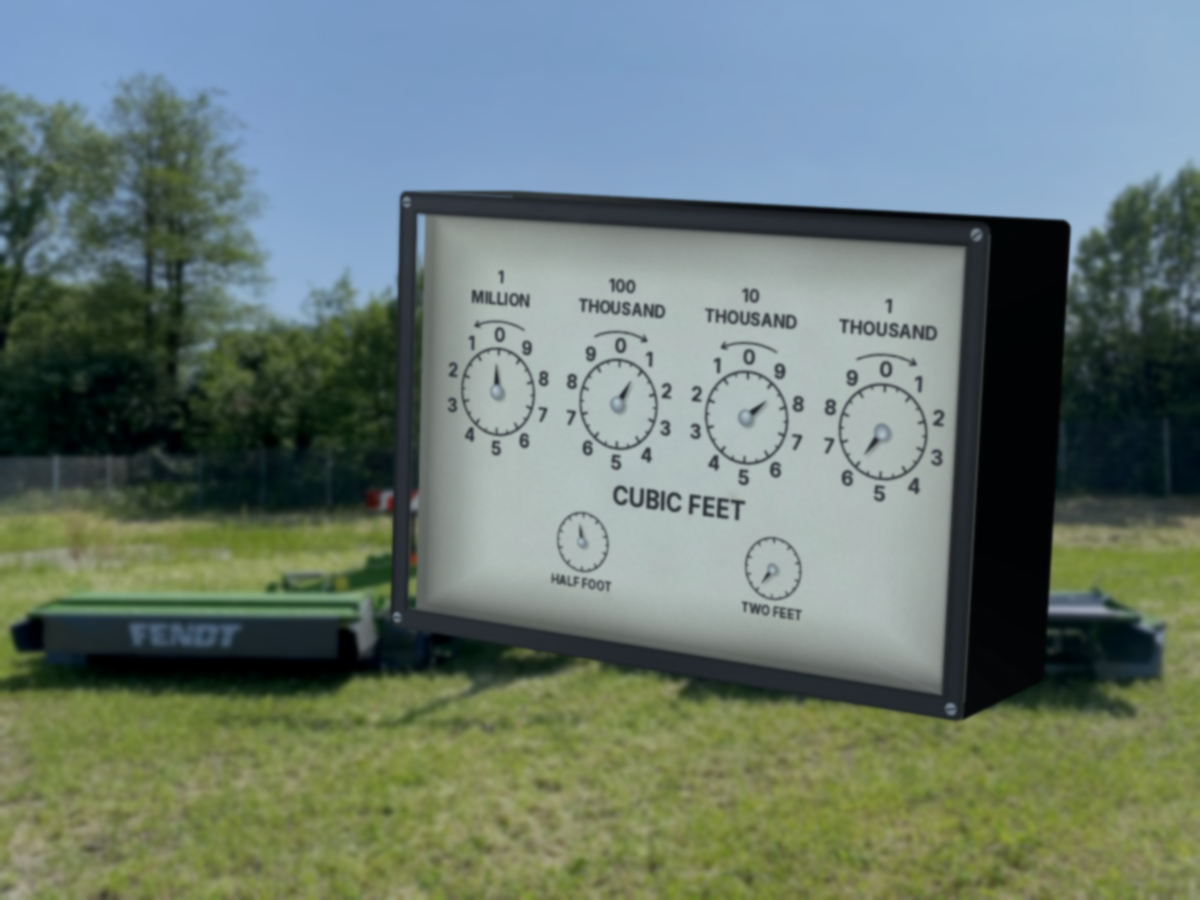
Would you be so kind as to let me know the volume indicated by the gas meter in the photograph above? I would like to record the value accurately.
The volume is 8600 ft³
